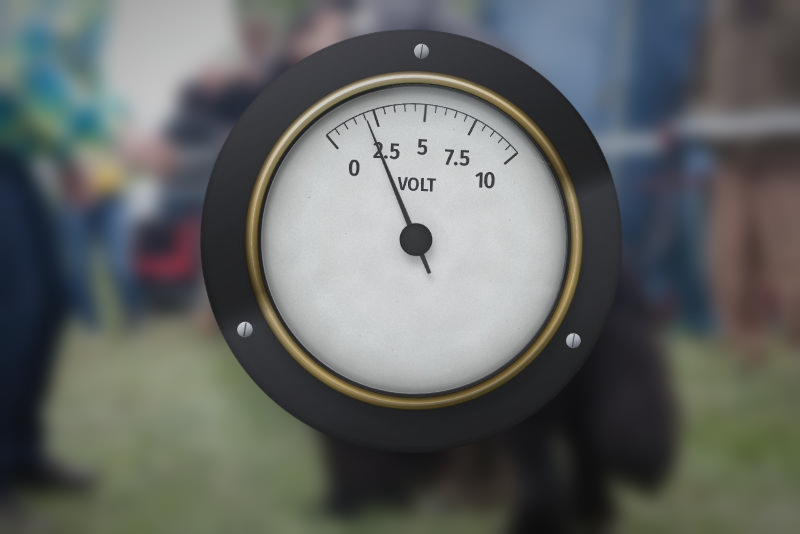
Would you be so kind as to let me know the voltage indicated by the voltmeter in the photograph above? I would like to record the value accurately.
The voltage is 2 V
